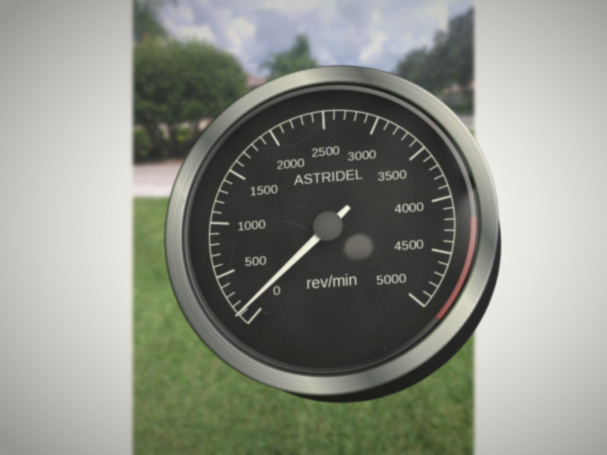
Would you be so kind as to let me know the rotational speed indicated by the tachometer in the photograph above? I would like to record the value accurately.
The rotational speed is 100 rpm
